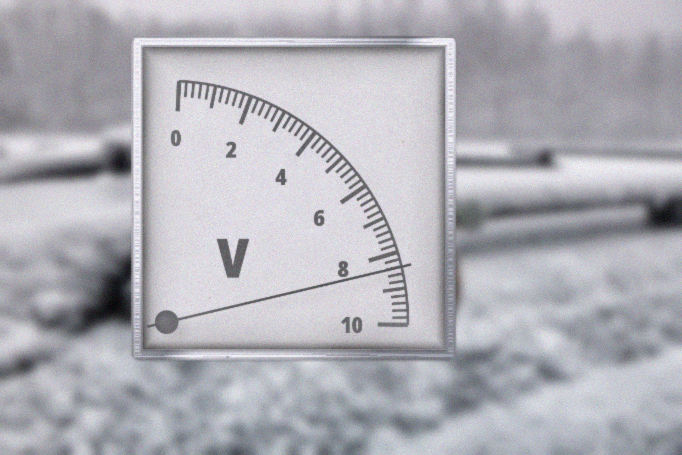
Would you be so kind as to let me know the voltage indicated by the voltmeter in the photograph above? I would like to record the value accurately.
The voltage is 8.4 V
